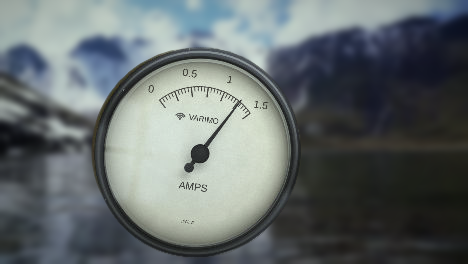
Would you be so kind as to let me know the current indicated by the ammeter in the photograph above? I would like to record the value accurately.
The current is 1.25 A
